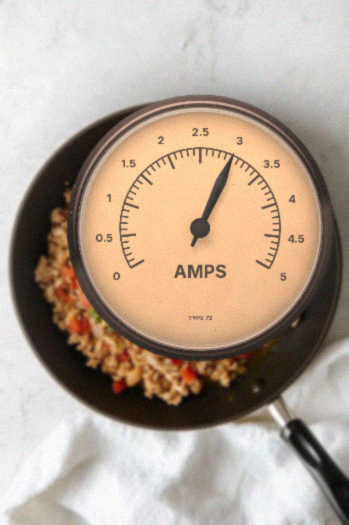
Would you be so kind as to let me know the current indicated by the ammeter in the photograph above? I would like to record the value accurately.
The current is 3 A
